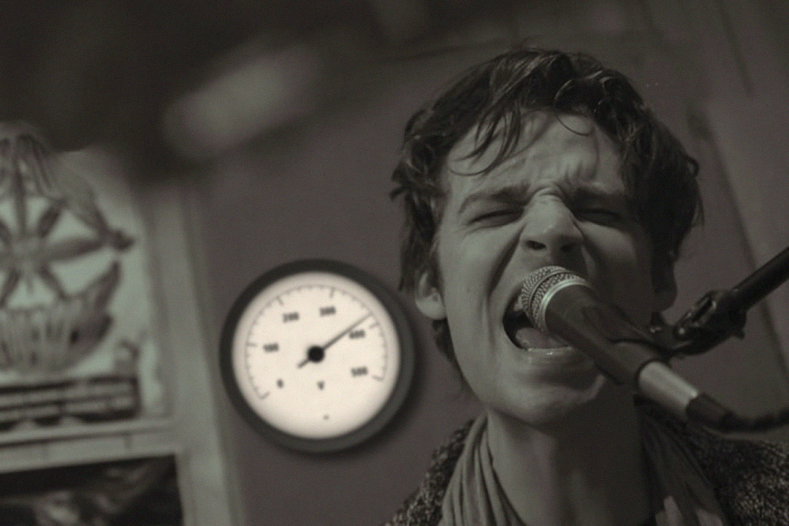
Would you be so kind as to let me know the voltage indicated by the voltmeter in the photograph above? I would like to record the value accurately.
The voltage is 380 V
